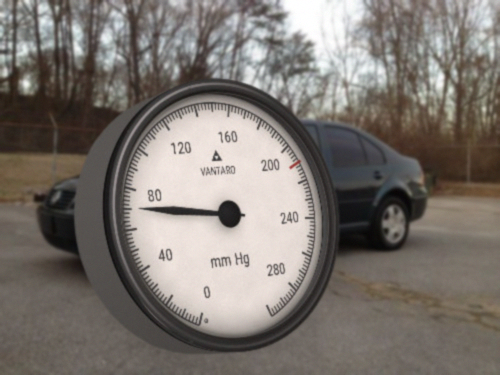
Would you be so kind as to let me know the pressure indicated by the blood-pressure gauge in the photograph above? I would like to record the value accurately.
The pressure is 70 mmHg
